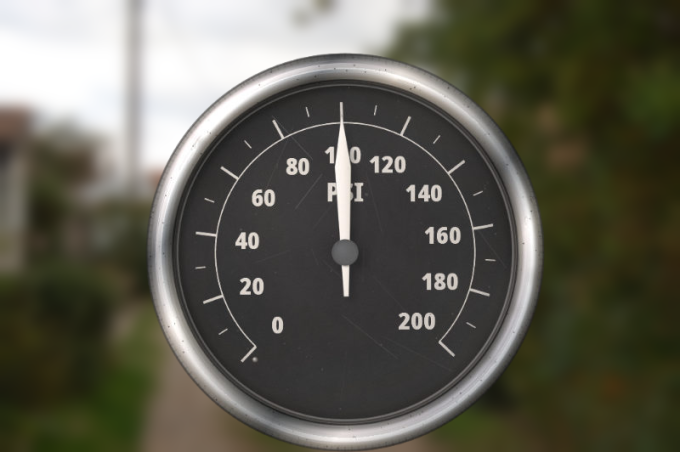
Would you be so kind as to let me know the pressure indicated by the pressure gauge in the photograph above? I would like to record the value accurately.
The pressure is 100 psi
